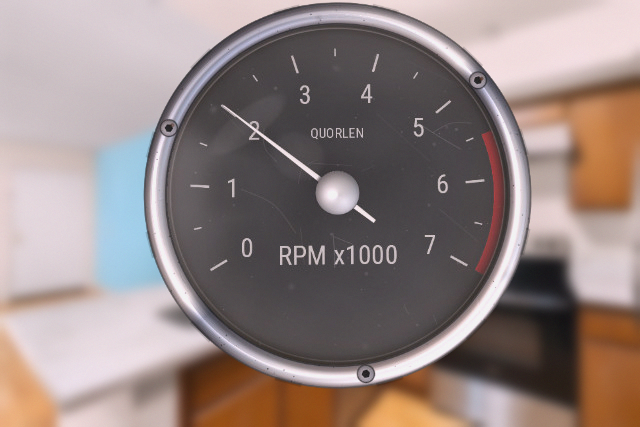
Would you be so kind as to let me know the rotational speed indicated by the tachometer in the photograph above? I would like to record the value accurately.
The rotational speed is 2000 rpm
